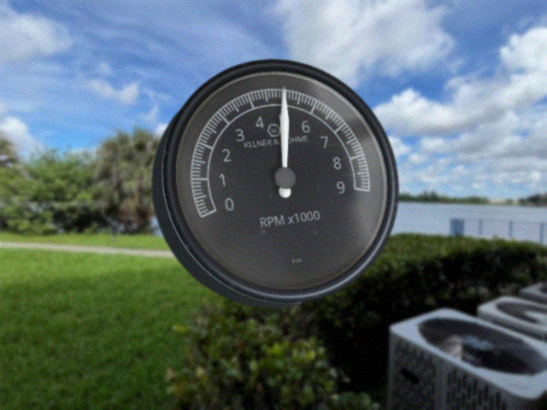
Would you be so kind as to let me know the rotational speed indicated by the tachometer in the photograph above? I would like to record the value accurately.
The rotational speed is 5000 rpm
